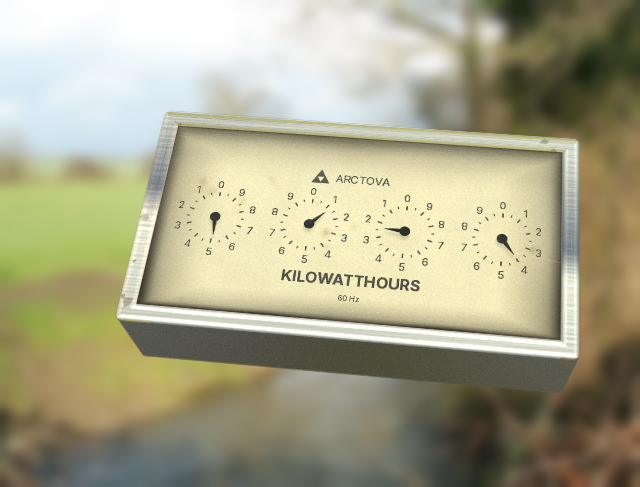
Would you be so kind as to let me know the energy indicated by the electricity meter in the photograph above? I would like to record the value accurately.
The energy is 5124 kWh
